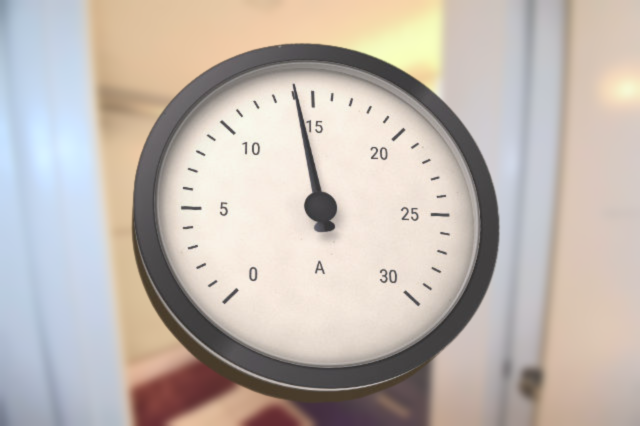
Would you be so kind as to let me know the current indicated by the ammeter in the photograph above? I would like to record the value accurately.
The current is 14 A
